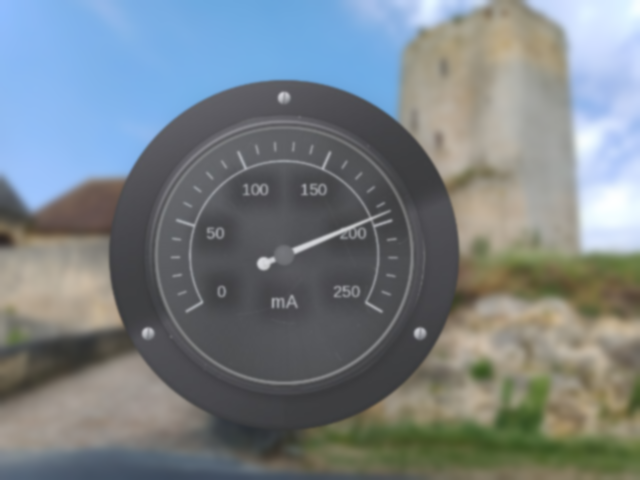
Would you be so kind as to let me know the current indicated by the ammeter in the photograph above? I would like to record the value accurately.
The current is 195 mA
